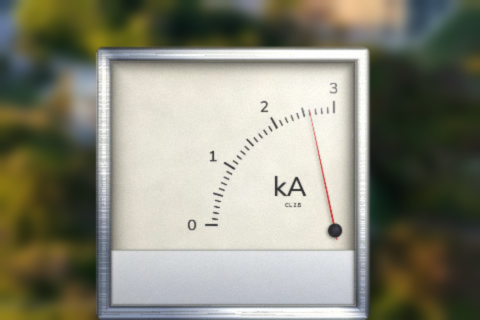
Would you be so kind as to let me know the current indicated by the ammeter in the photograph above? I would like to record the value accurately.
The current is 2.6 kA
